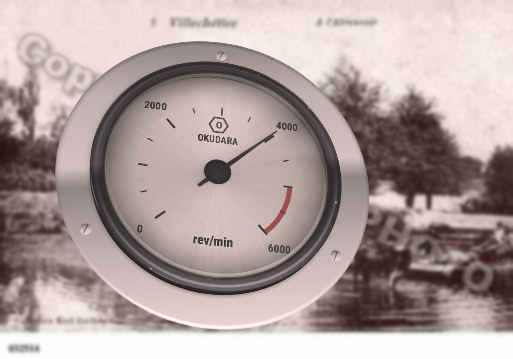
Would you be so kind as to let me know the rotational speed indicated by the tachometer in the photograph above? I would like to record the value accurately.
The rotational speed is 4000 rpm
